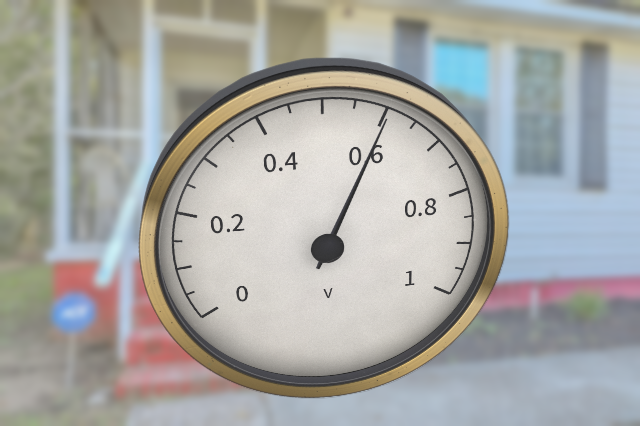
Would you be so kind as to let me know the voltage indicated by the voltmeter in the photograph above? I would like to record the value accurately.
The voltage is 0.6 V
